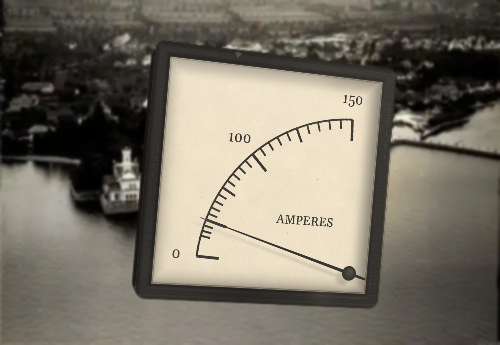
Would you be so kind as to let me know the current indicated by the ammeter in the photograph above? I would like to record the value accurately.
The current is 50 A
